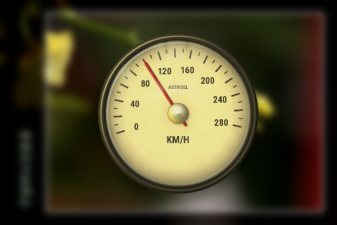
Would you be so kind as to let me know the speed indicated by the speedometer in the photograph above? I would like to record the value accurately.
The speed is 100 km/h
